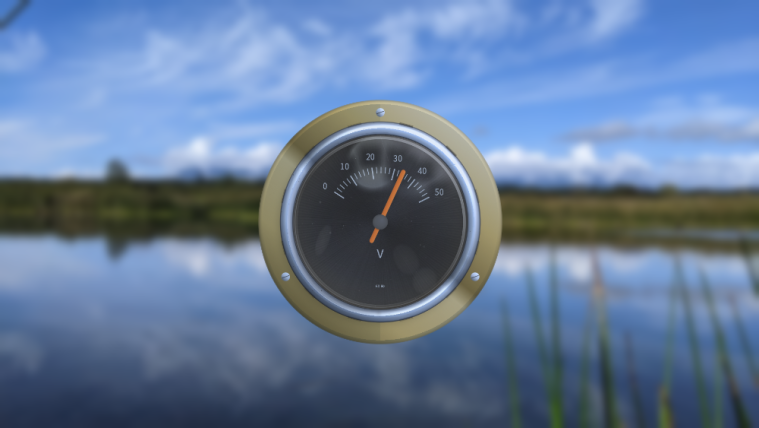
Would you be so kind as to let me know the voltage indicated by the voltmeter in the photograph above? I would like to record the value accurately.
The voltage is 34 V
